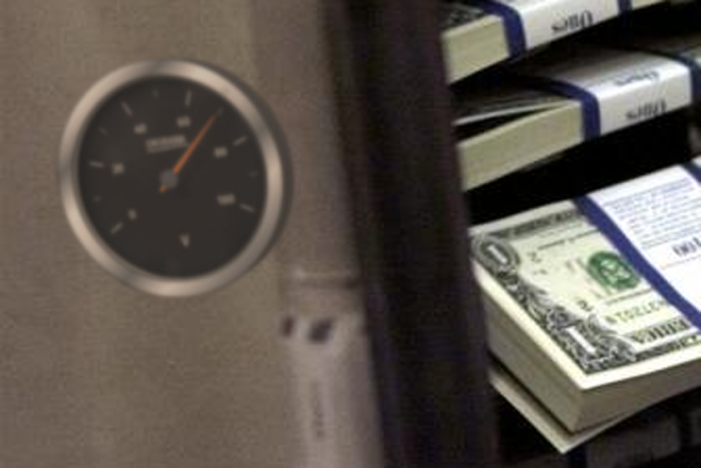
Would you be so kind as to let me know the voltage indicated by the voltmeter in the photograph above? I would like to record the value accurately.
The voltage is 70 V
